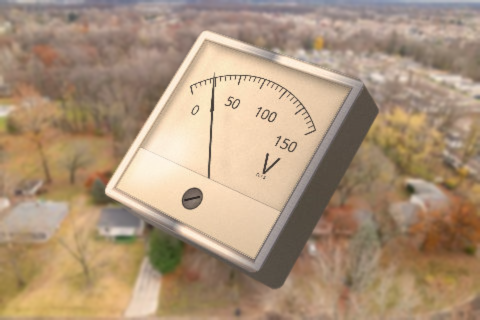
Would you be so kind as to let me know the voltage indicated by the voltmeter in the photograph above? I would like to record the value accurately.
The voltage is 25 V
